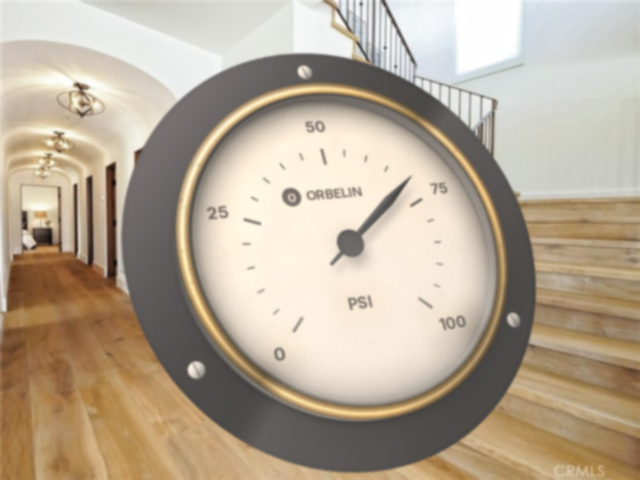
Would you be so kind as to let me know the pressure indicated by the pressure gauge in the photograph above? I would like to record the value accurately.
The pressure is 70 psi
